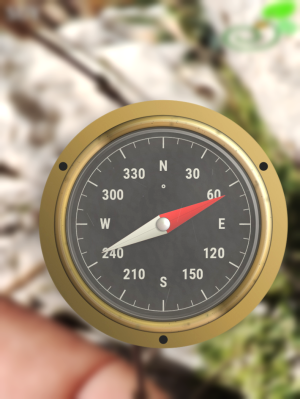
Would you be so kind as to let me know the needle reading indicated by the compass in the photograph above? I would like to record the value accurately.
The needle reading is 65 °
